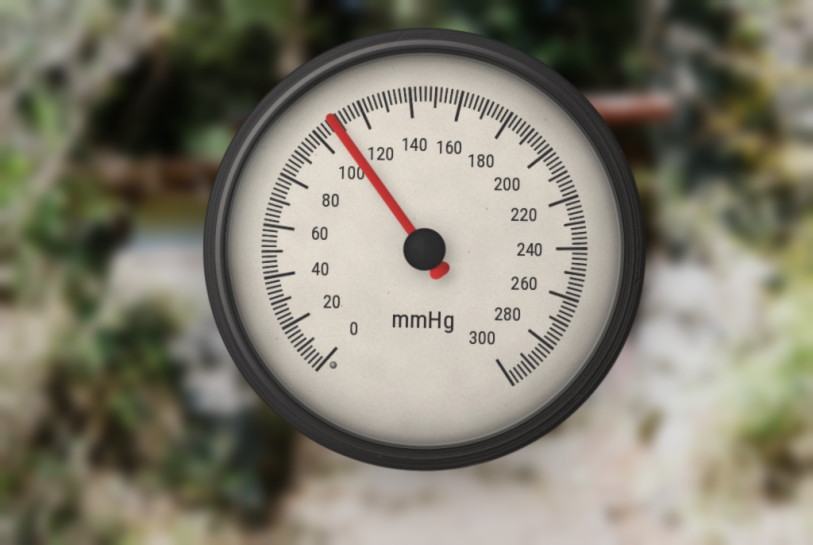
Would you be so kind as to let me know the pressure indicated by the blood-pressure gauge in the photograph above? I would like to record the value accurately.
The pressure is 108 mmHg
